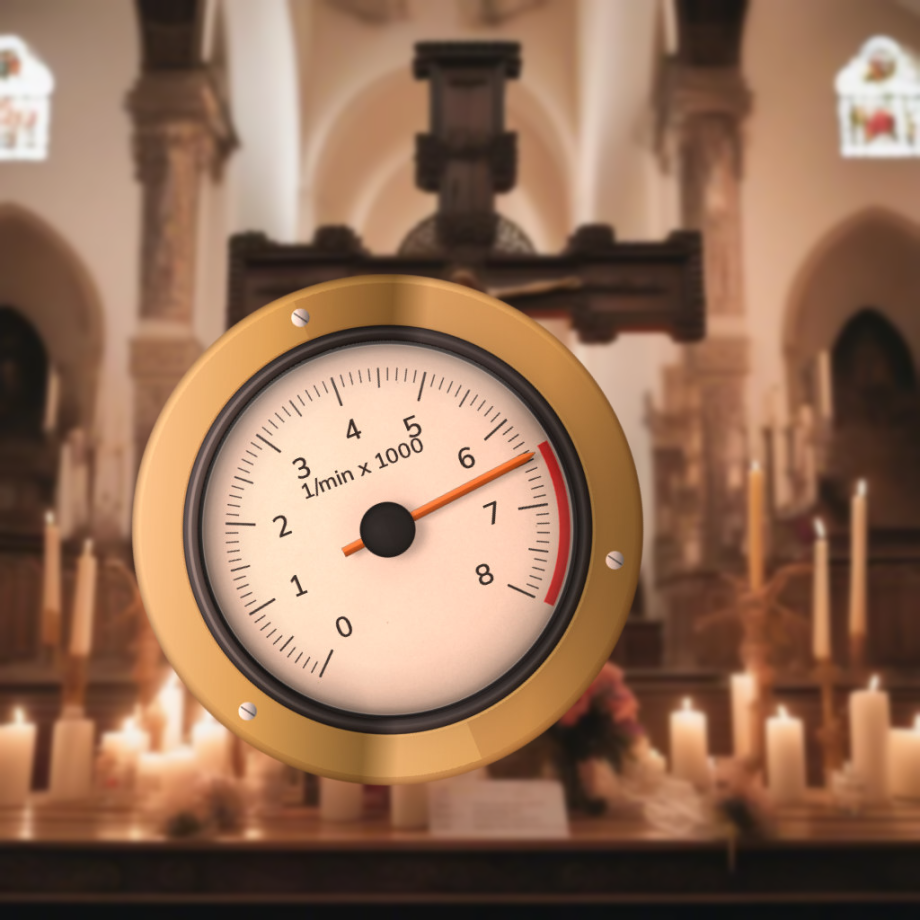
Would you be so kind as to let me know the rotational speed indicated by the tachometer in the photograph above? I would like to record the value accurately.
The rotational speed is 6450 rpm
